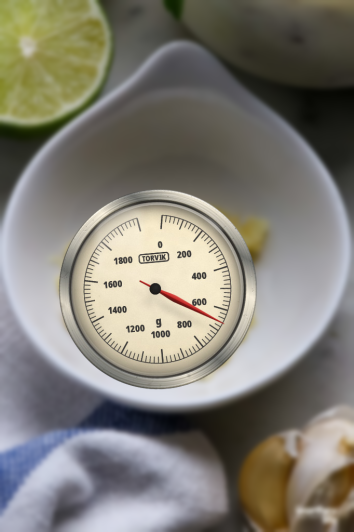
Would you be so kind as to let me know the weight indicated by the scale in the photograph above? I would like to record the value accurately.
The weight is 660 g
